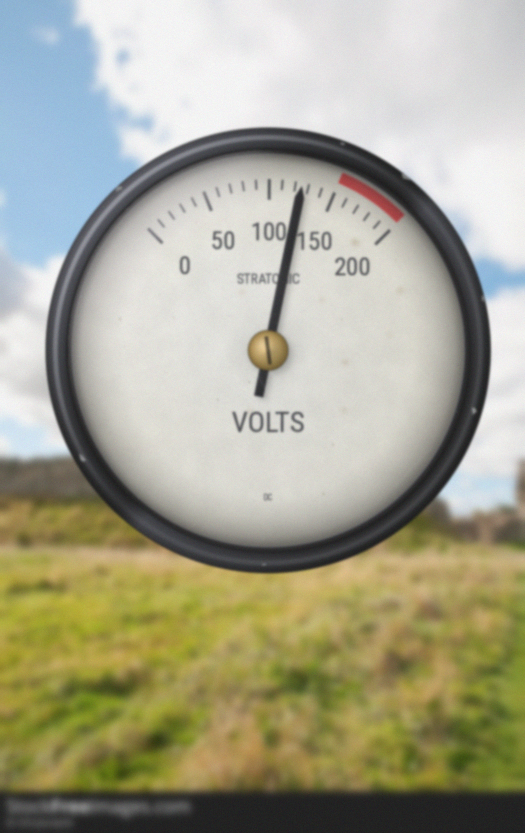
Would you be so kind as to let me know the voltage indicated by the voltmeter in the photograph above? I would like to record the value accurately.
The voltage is 125 V
